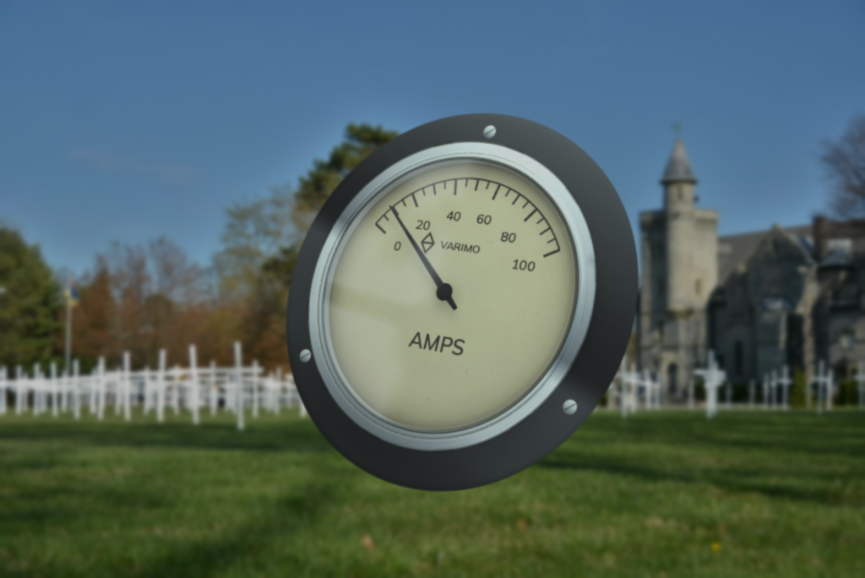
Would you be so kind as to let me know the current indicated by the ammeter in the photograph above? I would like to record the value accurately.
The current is 10 A
